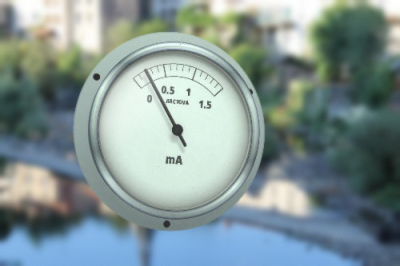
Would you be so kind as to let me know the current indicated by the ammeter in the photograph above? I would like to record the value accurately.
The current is 0.2 mA
